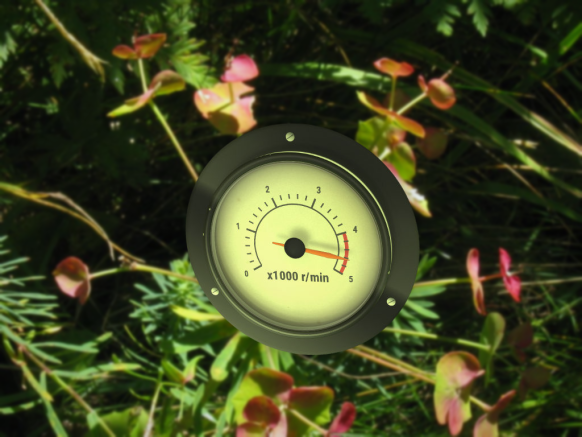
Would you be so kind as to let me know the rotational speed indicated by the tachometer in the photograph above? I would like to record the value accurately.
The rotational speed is 4600 rpm
